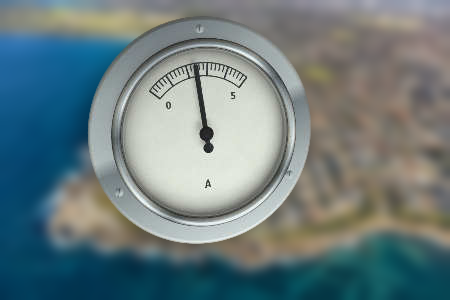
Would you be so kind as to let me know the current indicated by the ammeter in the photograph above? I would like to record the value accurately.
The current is 2.4 A
